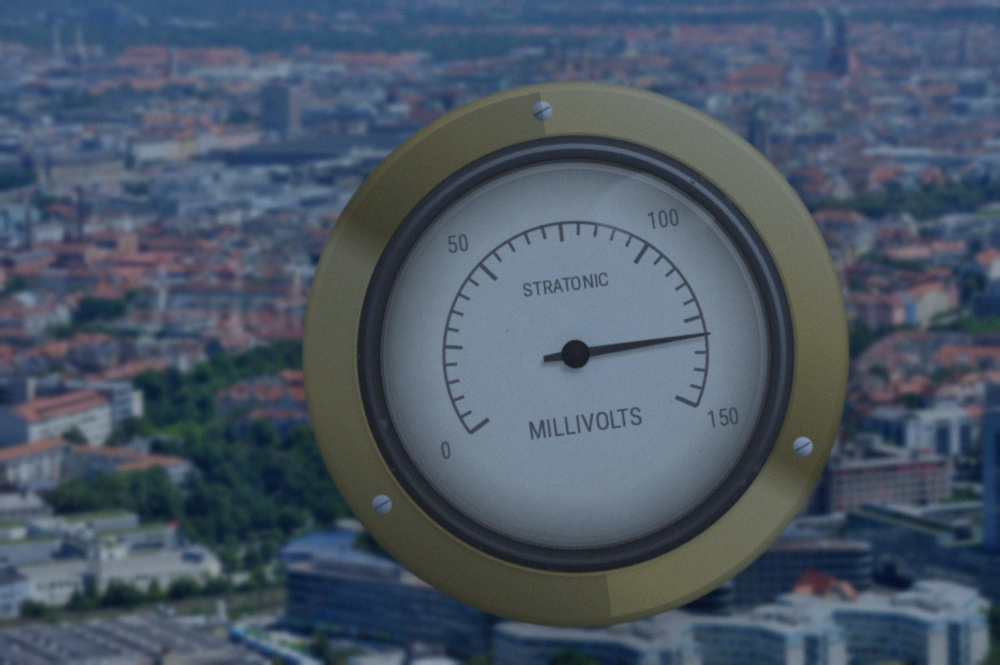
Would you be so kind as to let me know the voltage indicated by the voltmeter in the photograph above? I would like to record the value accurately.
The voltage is 130 mV
